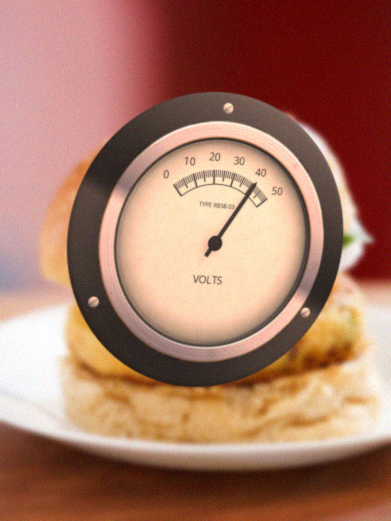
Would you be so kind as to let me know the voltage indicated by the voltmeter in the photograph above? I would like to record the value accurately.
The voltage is 40 V
